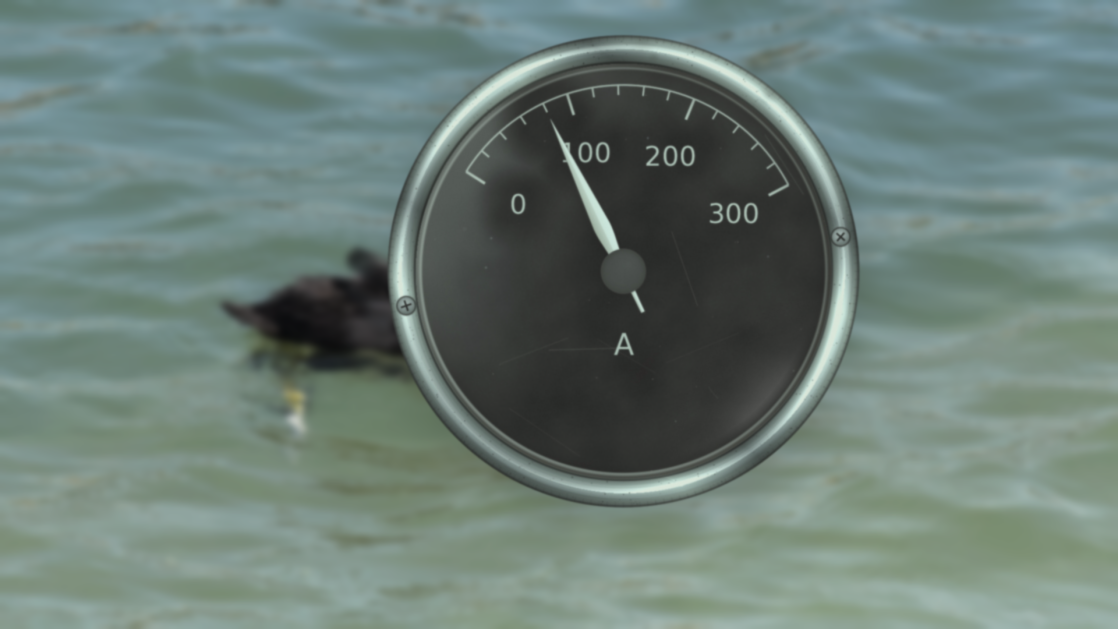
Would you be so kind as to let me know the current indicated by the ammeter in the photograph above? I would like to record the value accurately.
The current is 80 A
